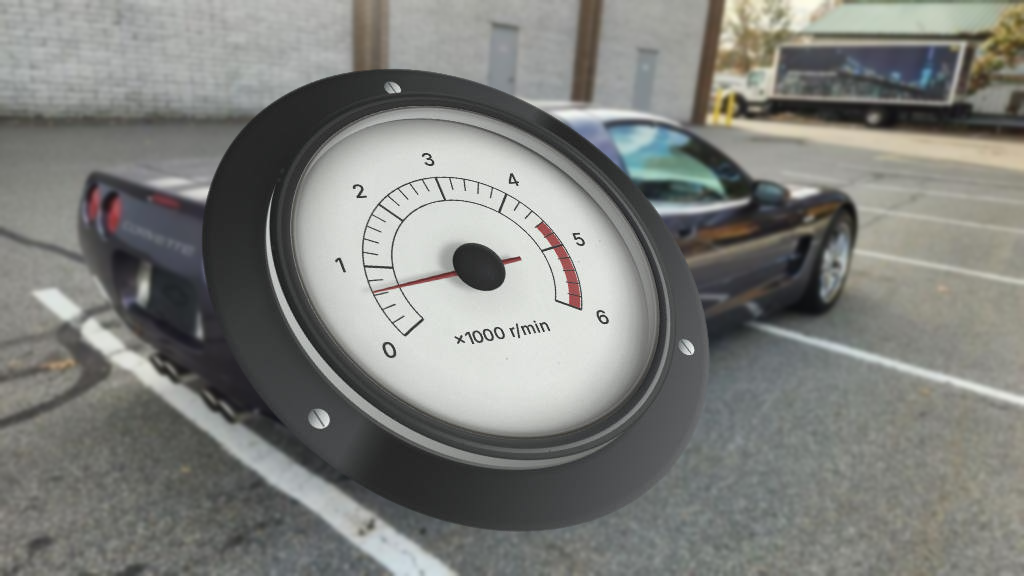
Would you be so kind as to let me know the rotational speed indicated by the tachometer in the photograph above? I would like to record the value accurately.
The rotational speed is 600 rpm
